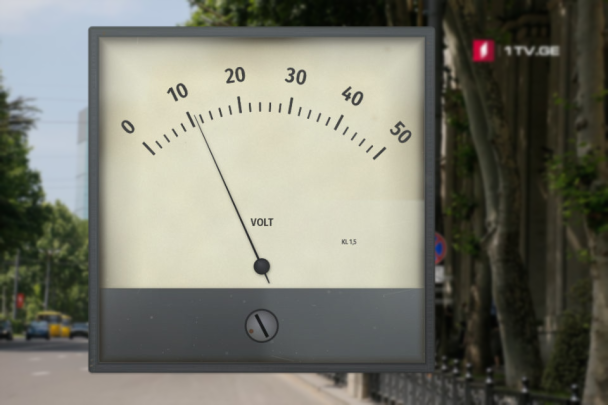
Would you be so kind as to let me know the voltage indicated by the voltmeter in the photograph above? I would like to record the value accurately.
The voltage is 11 V
